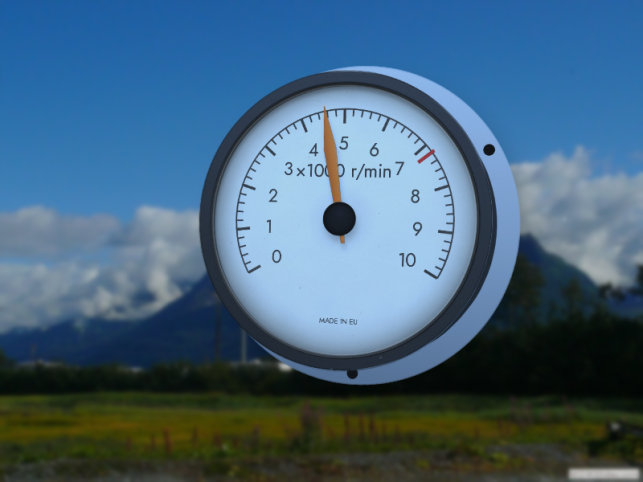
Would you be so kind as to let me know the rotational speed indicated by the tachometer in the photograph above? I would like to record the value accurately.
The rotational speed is 4600 rpm
